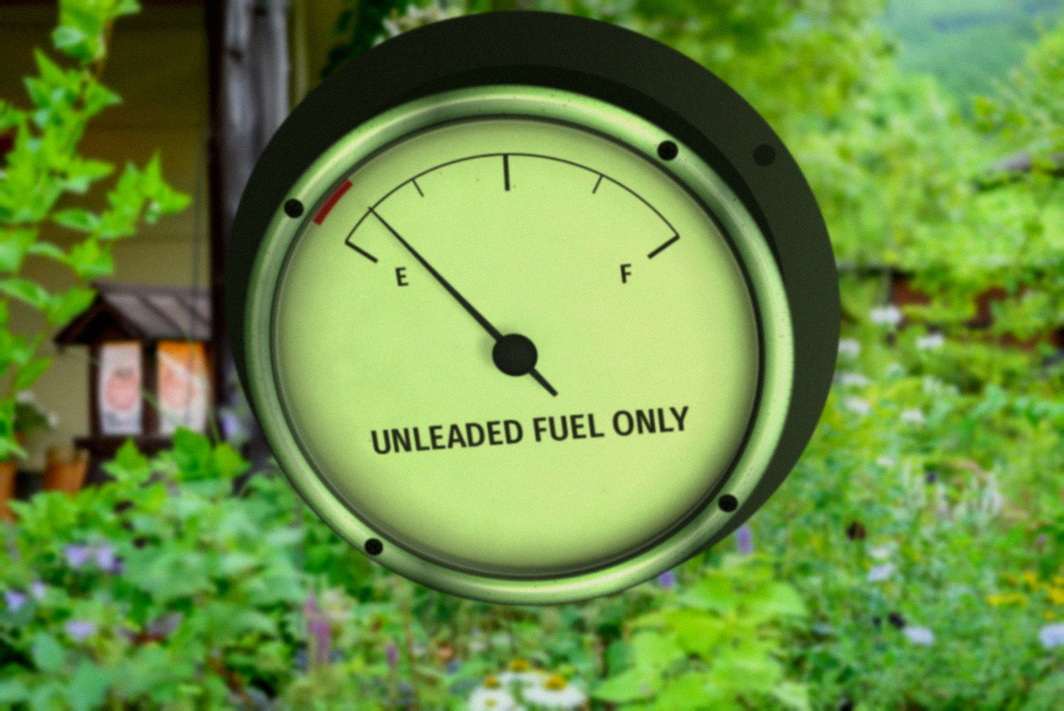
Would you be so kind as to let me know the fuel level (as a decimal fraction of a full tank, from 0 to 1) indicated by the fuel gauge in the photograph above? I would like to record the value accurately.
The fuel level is 0.125
